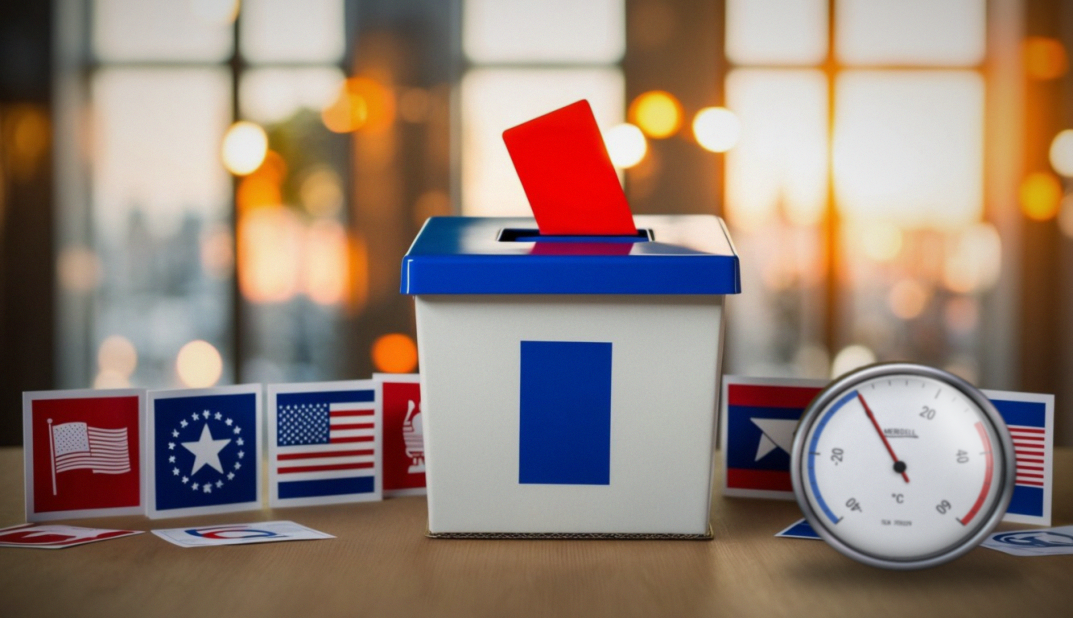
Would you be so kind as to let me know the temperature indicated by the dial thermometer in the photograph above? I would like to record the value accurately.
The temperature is 0 °C
